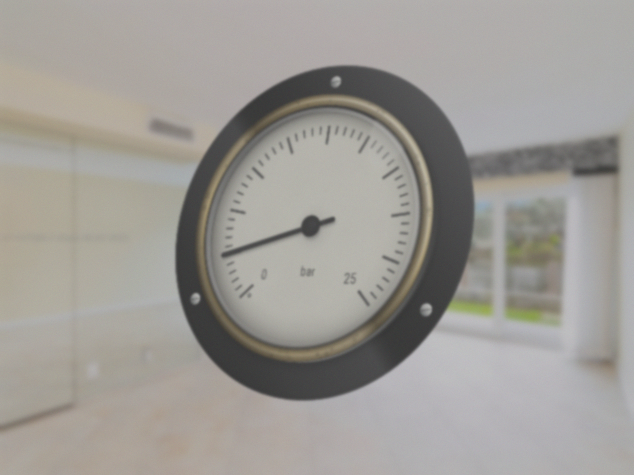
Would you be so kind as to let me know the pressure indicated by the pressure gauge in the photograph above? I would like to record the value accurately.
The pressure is 2.5 bar
